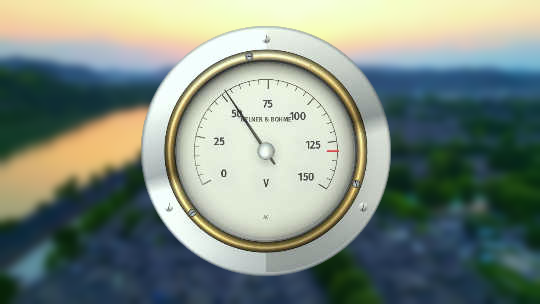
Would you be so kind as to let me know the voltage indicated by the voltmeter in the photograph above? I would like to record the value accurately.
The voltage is 52.5 V
